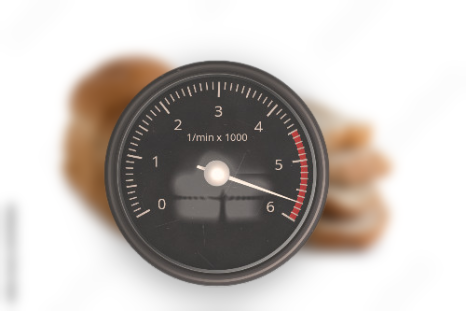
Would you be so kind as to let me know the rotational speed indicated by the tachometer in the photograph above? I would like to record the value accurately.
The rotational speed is 5700 rpm
